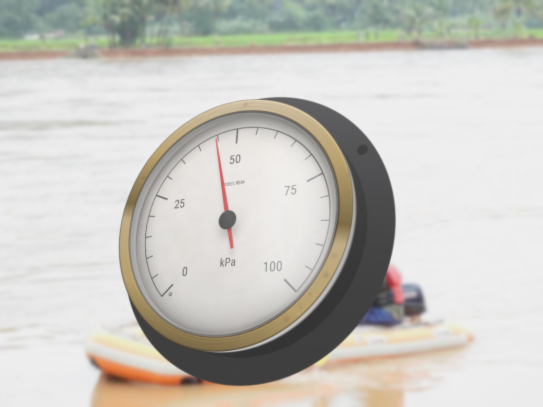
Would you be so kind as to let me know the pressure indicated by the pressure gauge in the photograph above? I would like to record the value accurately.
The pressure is 45 kPa
